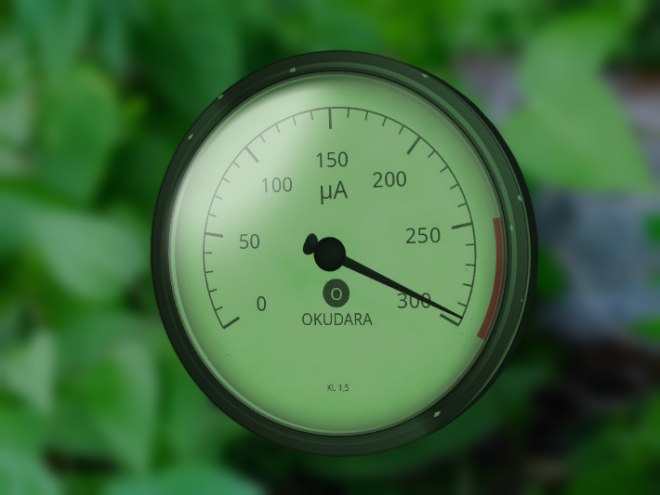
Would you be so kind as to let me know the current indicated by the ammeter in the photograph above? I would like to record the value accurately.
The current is 295 µA
